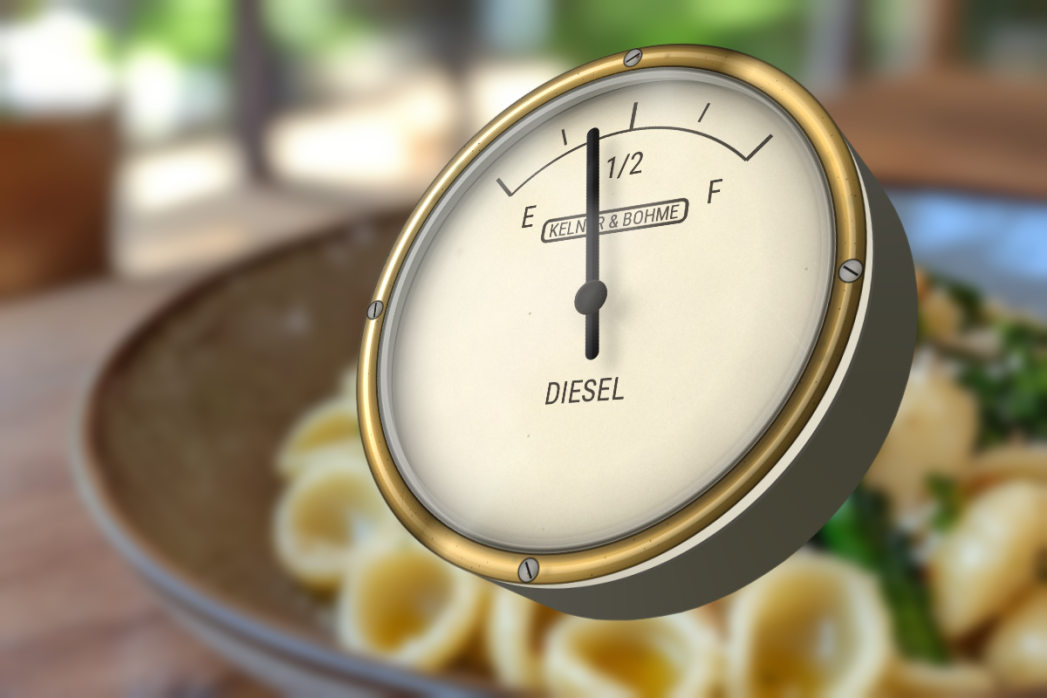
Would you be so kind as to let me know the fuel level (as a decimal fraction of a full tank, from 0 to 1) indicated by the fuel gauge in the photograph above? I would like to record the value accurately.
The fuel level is 0.375
